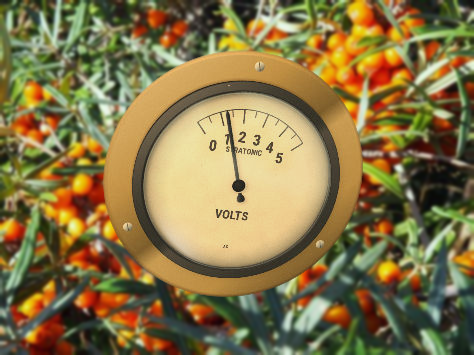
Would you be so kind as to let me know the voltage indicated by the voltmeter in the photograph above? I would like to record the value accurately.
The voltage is 1.25 V
